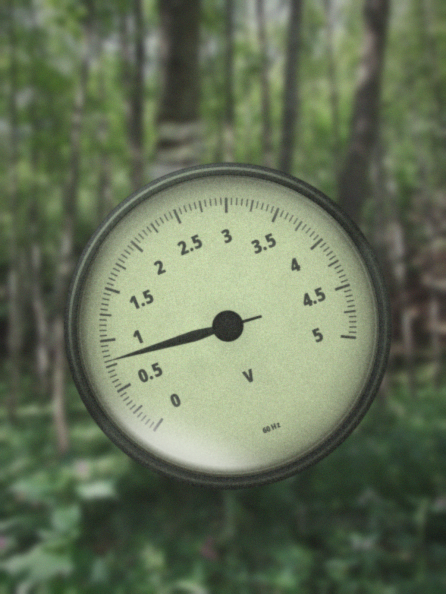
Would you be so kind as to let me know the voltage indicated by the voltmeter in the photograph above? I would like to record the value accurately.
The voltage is 0.8 V
